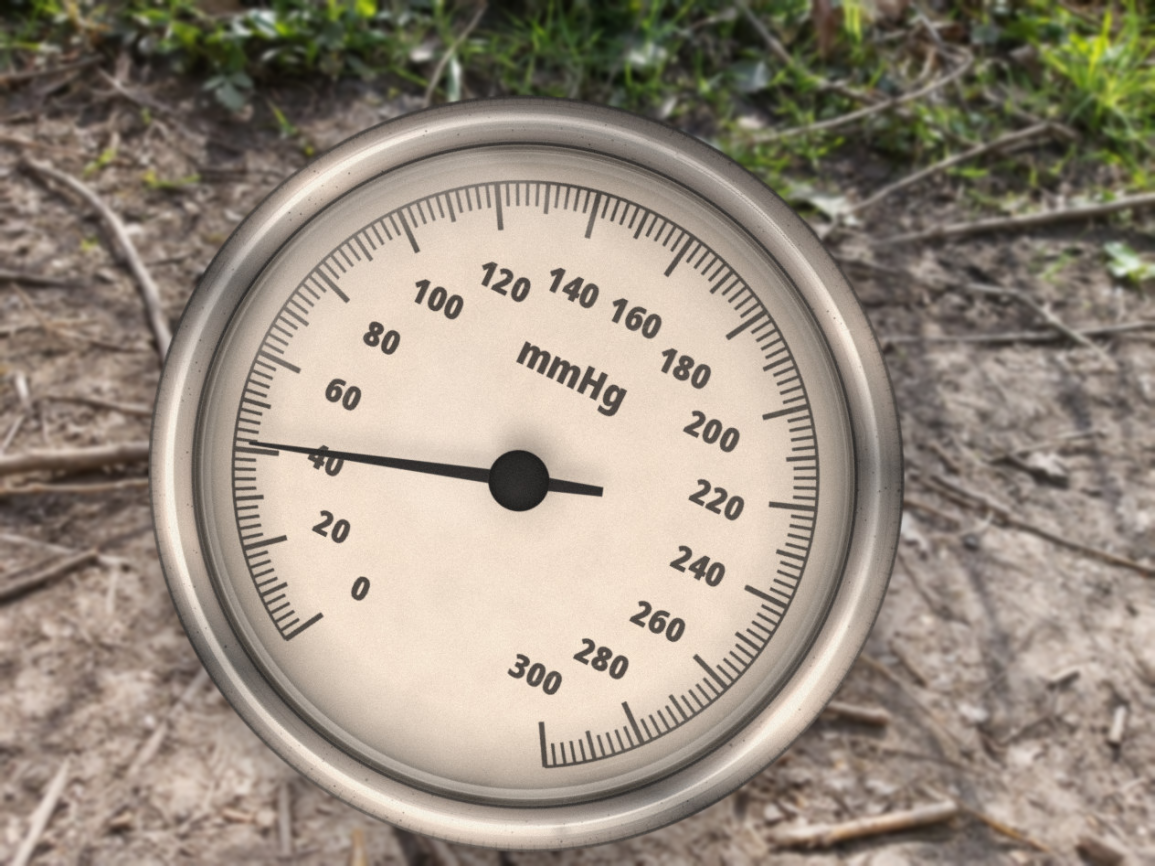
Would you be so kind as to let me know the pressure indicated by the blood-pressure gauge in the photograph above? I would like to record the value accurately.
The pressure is 42 mmHg
